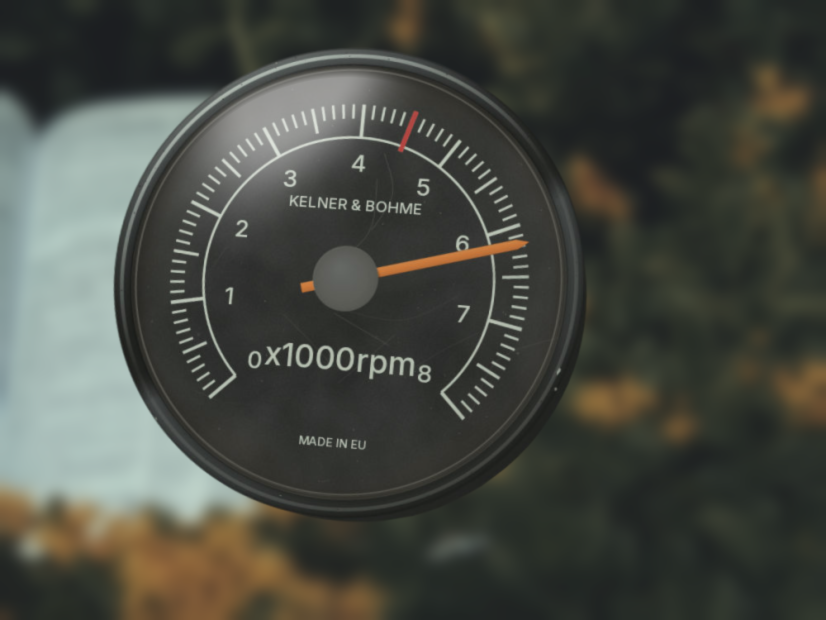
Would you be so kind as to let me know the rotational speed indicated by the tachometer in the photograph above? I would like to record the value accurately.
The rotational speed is 6200 rpm
